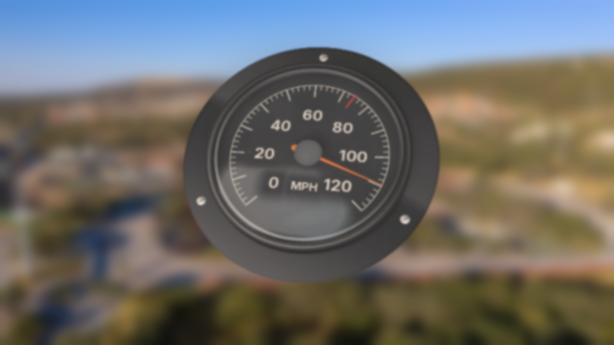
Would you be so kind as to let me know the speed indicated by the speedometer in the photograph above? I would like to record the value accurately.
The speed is 110 mph
